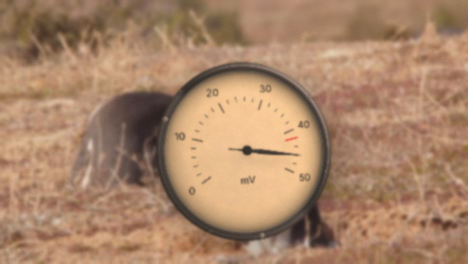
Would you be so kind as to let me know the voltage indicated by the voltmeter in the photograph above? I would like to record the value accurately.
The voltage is 46 mV
